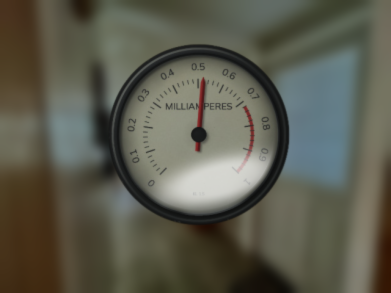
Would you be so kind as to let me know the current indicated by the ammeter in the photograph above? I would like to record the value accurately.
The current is 0.52 mA
